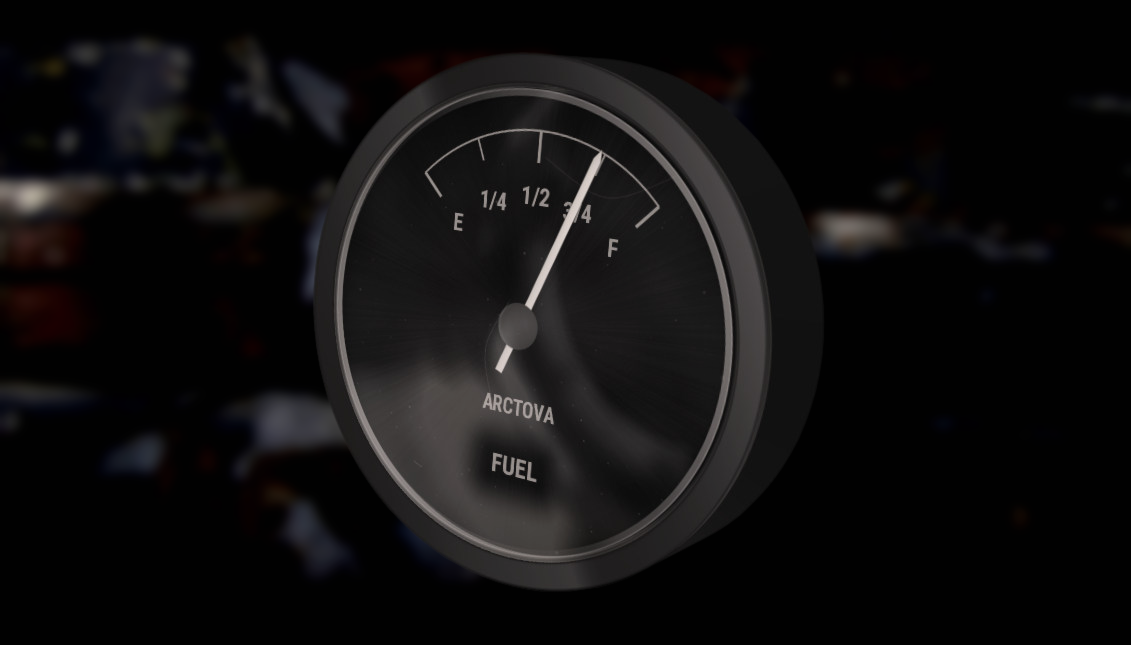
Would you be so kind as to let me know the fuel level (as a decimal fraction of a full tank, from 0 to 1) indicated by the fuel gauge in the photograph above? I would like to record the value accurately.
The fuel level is 0.75
